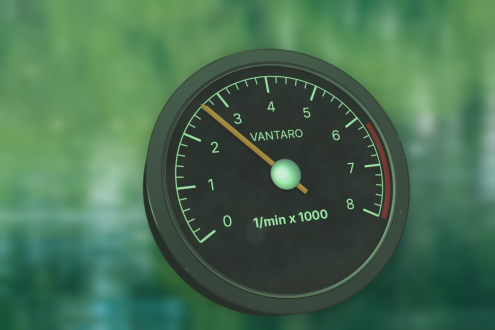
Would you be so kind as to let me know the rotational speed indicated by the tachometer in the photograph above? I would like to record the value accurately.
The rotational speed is 2600 rpm
